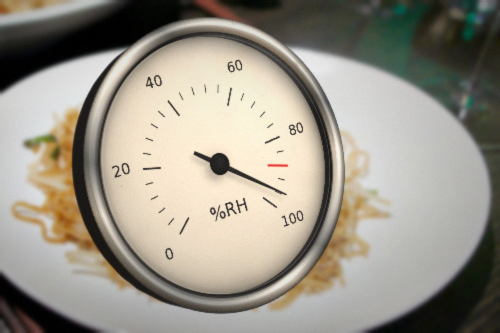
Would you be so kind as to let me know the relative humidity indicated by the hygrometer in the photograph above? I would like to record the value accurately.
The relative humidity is 96 %
